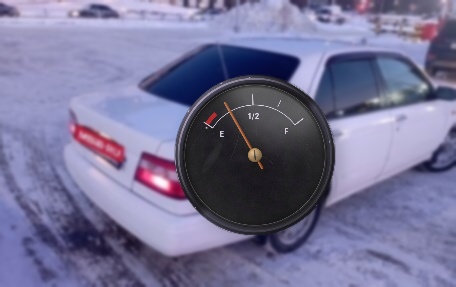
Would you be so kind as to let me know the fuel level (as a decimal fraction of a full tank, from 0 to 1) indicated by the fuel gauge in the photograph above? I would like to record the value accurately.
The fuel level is 0.25
